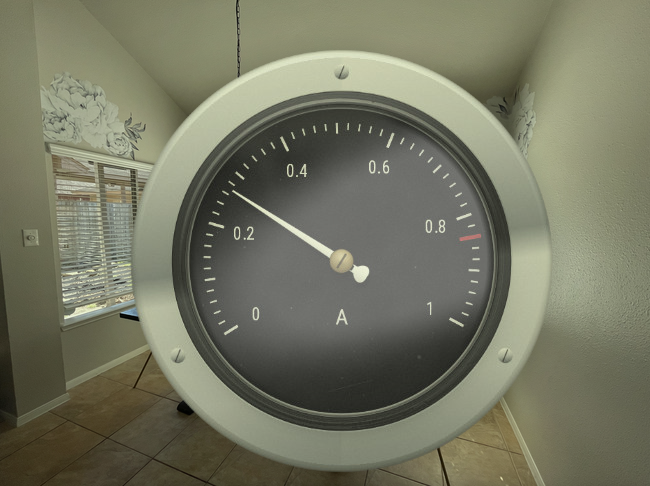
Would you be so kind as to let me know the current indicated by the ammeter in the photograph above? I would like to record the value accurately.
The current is 0.27 A
